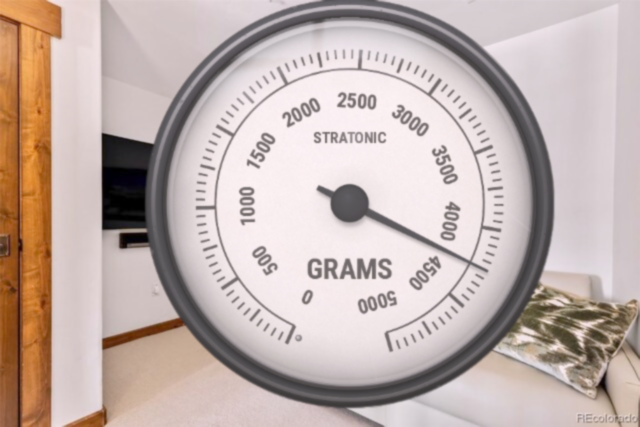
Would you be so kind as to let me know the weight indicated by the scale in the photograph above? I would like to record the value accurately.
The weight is 4250 g
